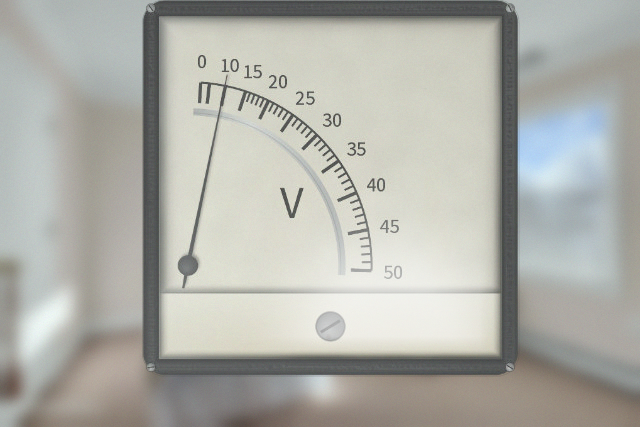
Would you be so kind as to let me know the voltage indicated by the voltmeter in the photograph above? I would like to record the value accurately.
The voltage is 10 V
